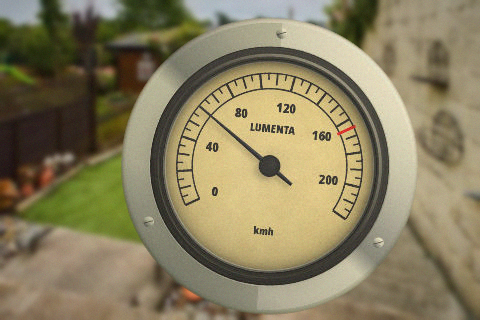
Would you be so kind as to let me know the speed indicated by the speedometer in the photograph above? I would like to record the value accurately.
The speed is 60 km/h
